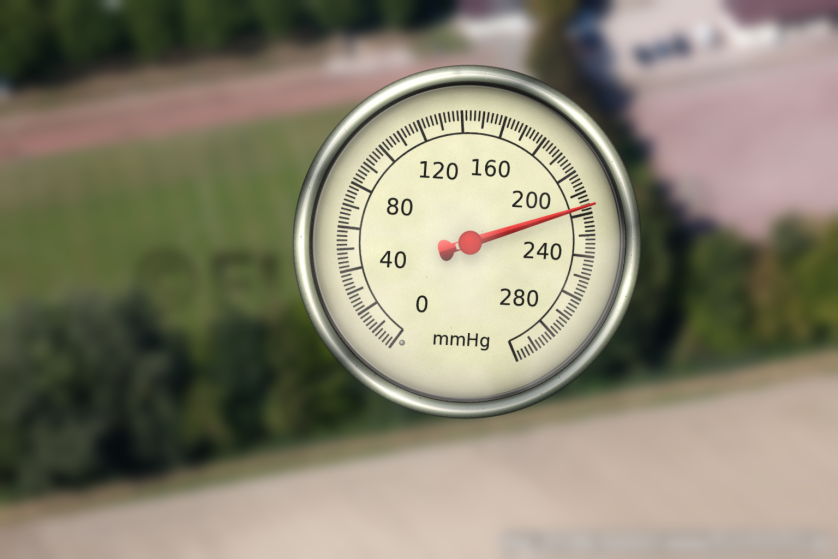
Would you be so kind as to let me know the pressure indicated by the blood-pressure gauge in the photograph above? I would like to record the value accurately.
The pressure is 216 mmHg
